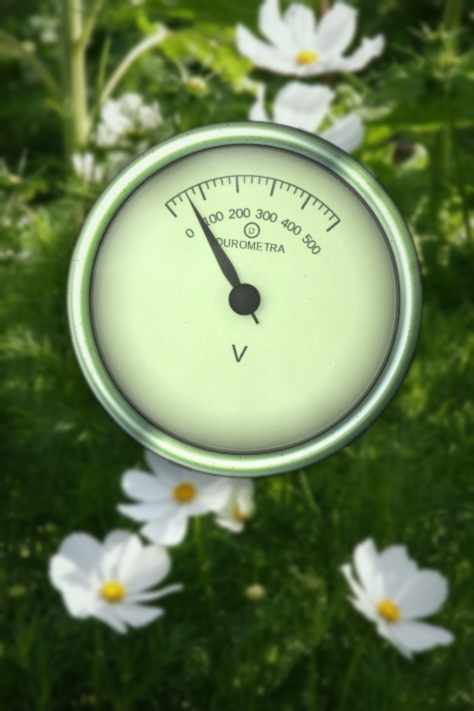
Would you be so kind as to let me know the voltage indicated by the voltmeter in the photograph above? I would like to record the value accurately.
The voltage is 60 V
